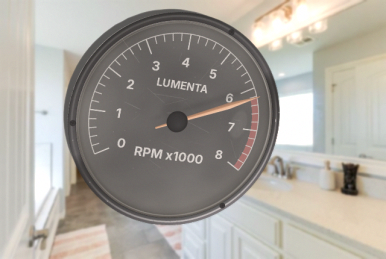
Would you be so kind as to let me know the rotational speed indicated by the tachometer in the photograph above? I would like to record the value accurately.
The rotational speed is 6200 rpm
